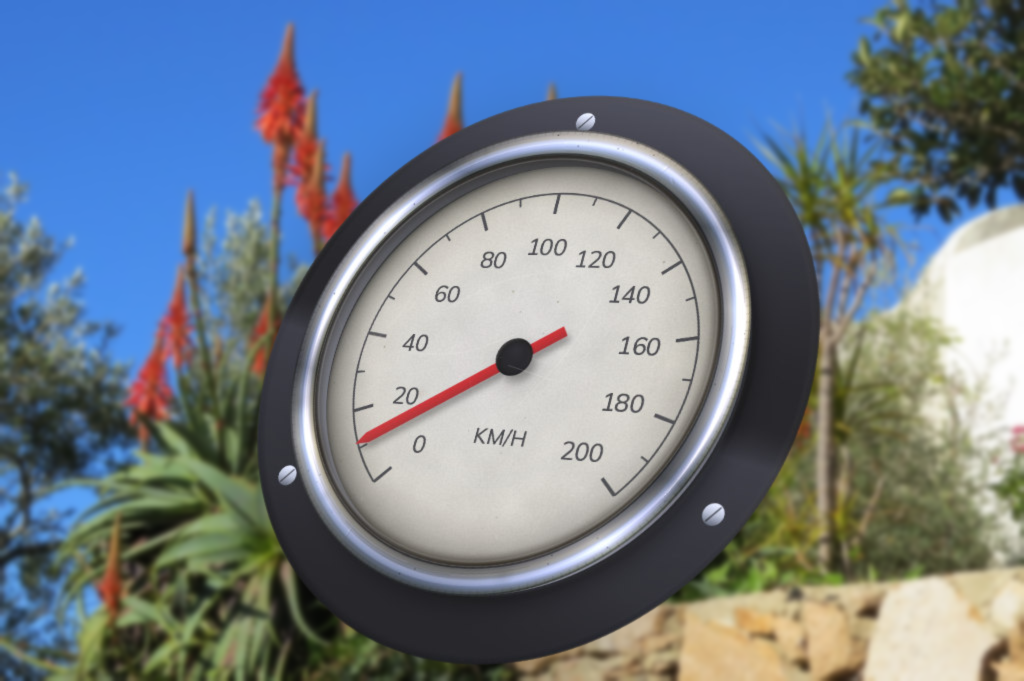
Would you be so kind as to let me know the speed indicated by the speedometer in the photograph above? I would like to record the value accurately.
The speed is 10 km/h
